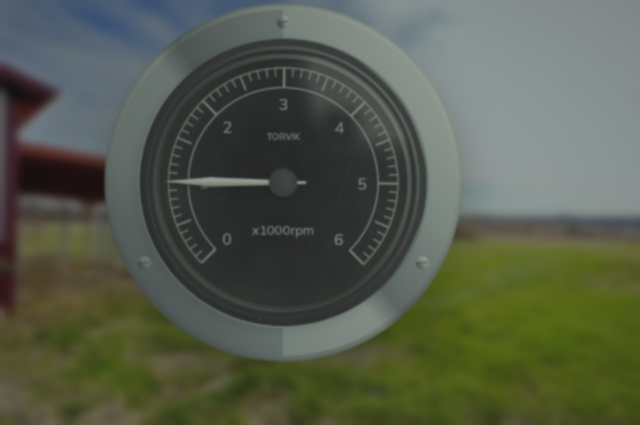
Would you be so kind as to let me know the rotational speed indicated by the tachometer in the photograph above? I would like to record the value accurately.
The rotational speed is 1000 rpm
